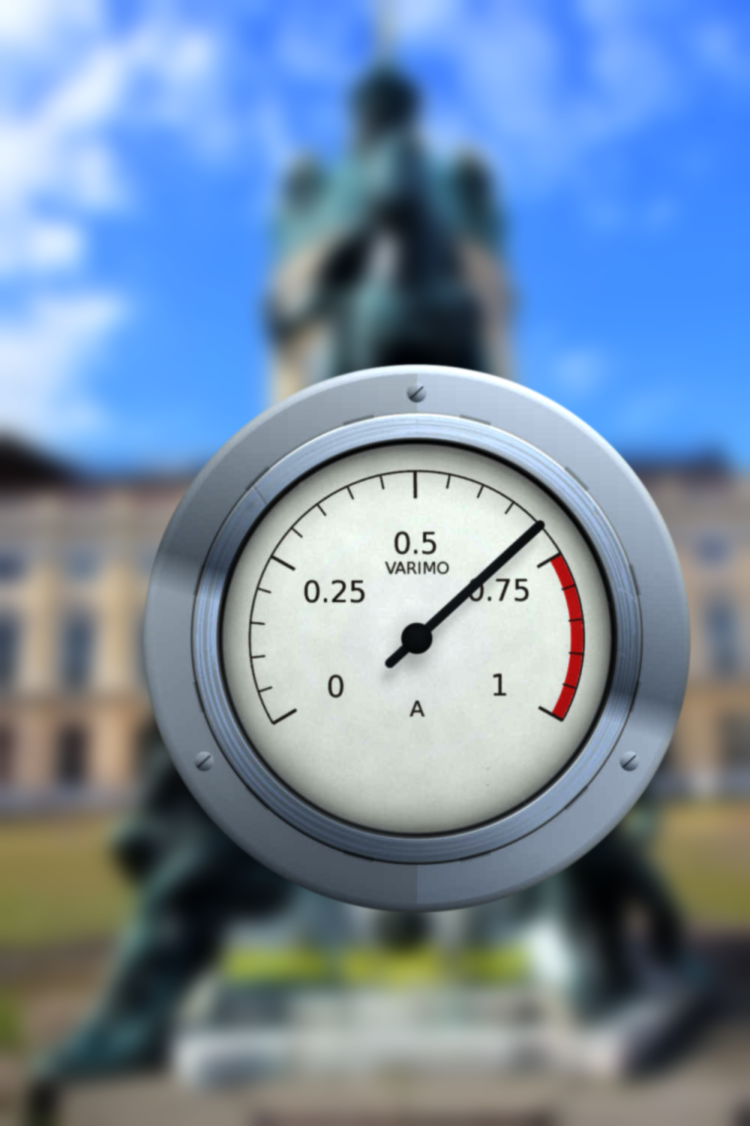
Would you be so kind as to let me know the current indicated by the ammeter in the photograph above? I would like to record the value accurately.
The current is 0.7 A
